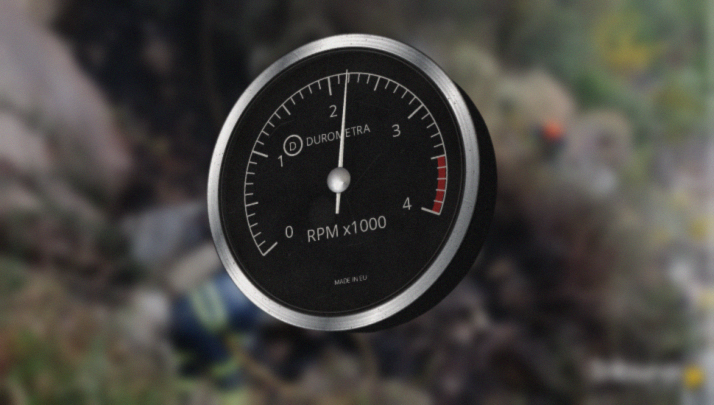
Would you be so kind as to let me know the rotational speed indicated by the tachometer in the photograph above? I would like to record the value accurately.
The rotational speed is 2200 rpm
